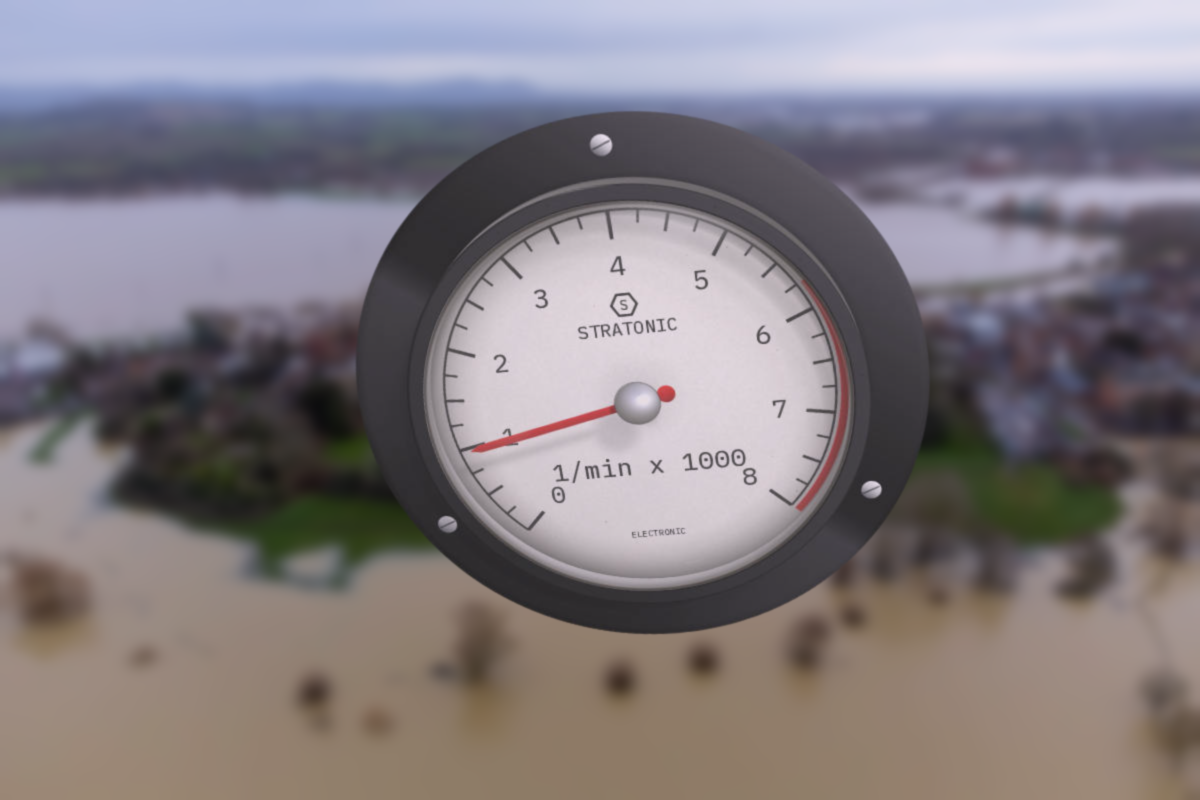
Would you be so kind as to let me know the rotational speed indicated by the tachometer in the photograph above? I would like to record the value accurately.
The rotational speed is 1000 rpm
